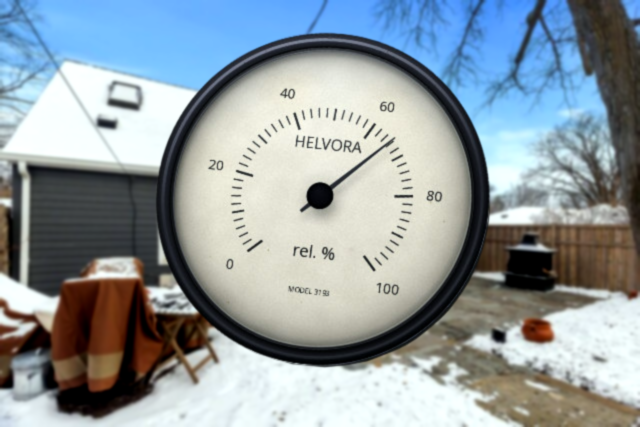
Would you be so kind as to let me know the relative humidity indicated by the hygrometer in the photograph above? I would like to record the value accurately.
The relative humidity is 66 %
